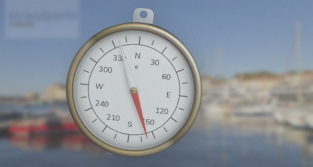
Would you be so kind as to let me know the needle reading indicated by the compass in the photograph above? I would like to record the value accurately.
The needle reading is 157.5 °
